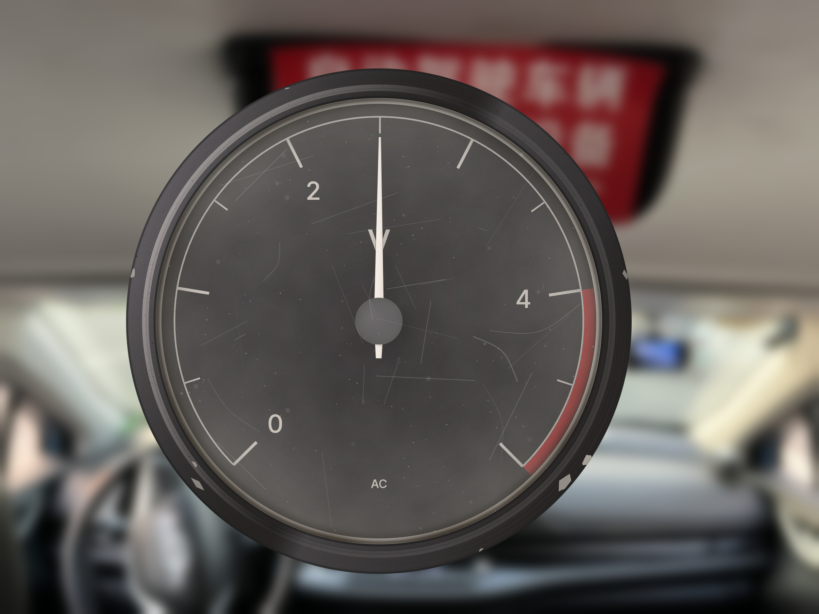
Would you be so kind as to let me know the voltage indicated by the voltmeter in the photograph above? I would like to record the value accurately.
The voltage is 2.5 V
